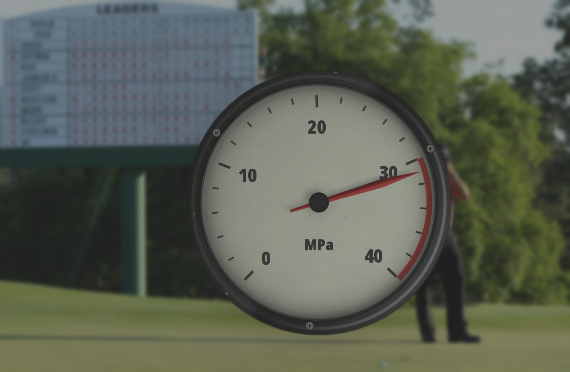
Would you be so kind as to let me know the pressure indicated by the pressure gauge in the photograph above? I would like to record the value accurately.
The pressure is 31 MPa
